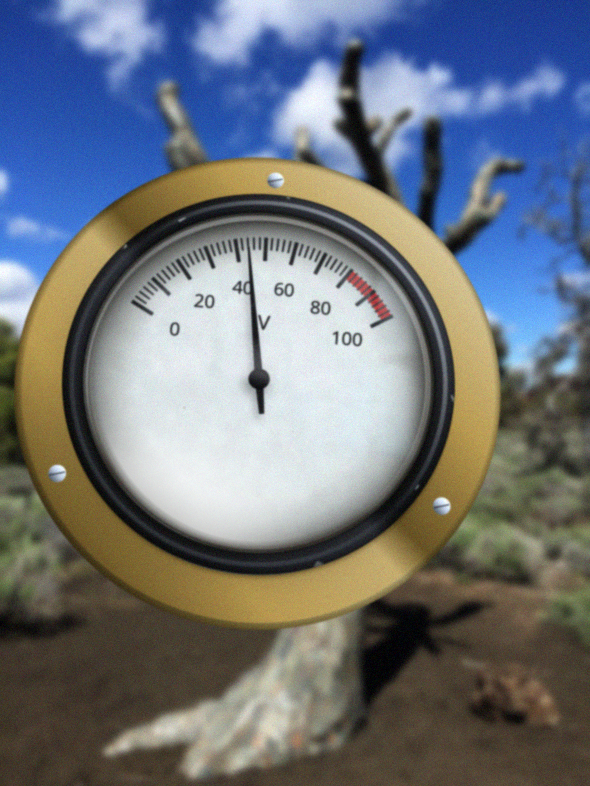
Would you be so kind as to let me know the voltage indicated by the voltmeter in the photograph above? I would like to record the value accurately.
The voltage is 44 V
